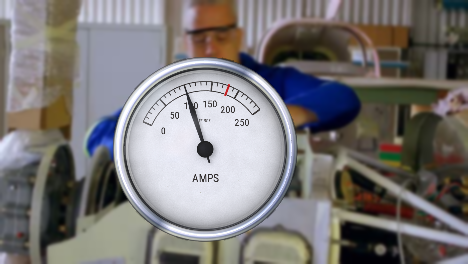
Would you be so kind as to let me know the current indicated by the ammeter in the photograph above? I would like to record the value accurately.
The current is 100 A
